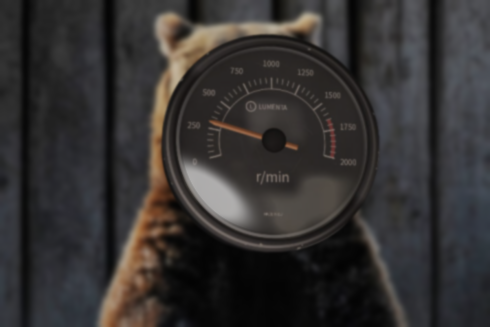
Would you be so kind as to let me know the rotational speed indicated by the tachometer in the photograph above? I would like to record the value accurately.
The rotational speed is 300 rpm
